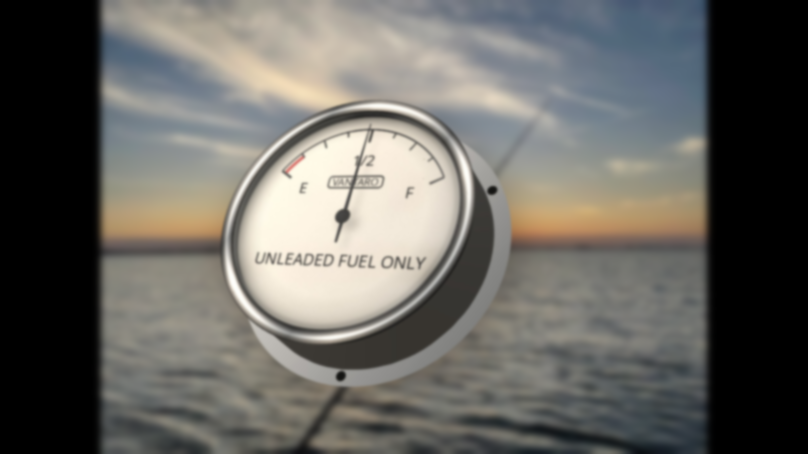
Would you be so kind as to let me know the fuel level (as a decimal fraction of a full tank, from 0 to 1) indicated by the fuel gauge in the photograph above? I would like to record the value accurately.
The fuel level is 0.5
